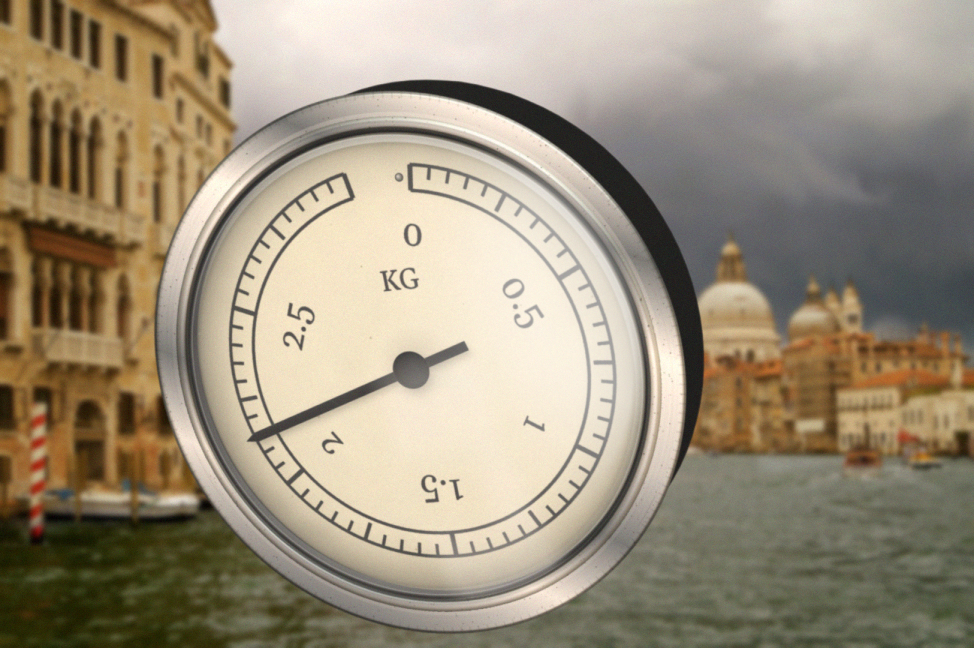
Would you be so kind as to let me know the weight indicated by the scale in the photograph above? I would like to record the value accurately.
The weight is 2.15 kg
